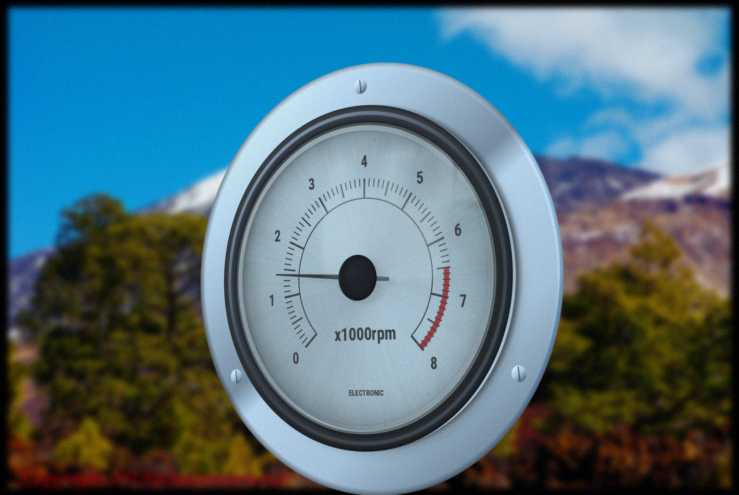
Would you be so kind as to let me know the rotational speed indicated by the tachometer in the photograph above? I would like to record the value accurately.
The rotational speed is 1400 rpm
